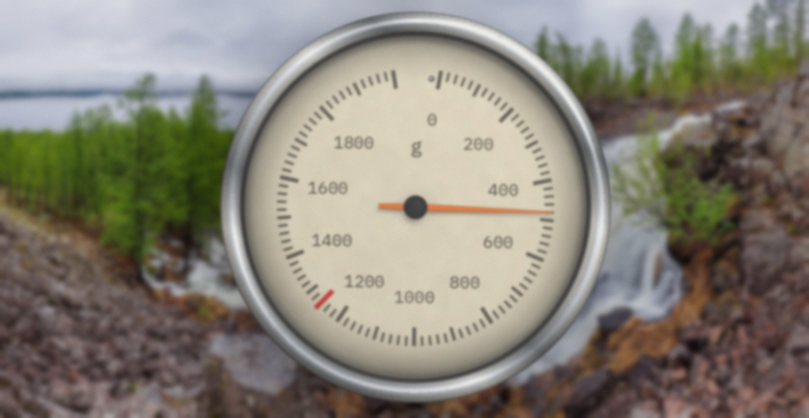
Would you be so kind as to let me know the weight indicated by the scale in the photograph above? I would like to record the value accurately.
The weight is 480 g
